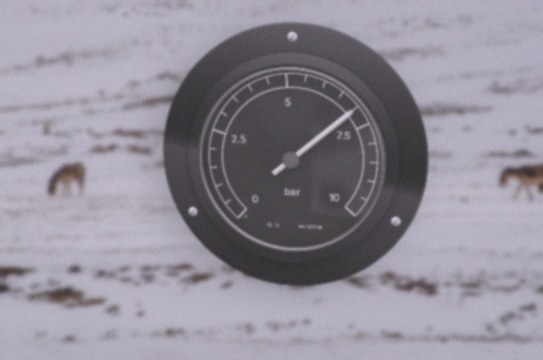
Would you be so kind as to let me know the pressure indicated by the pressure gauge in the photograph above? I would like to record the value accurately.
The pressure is 7 bar
